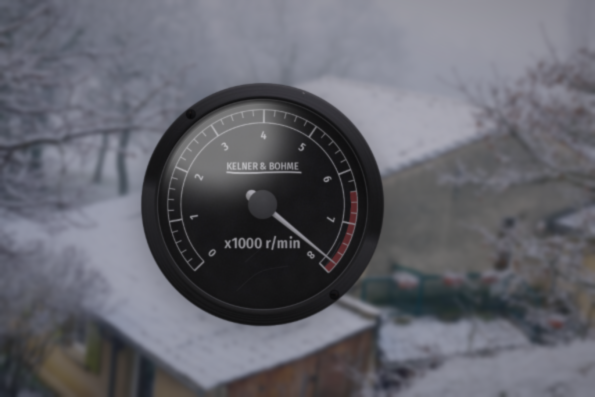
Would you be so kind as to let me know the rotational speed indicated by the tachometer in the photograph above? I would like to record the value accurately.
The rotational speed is 7800 rpm
